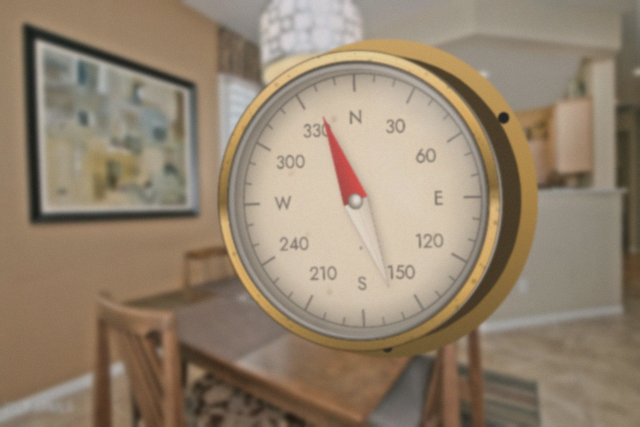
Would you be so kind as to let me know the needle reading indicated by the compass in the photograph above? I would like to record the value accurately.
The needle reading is 340 °
